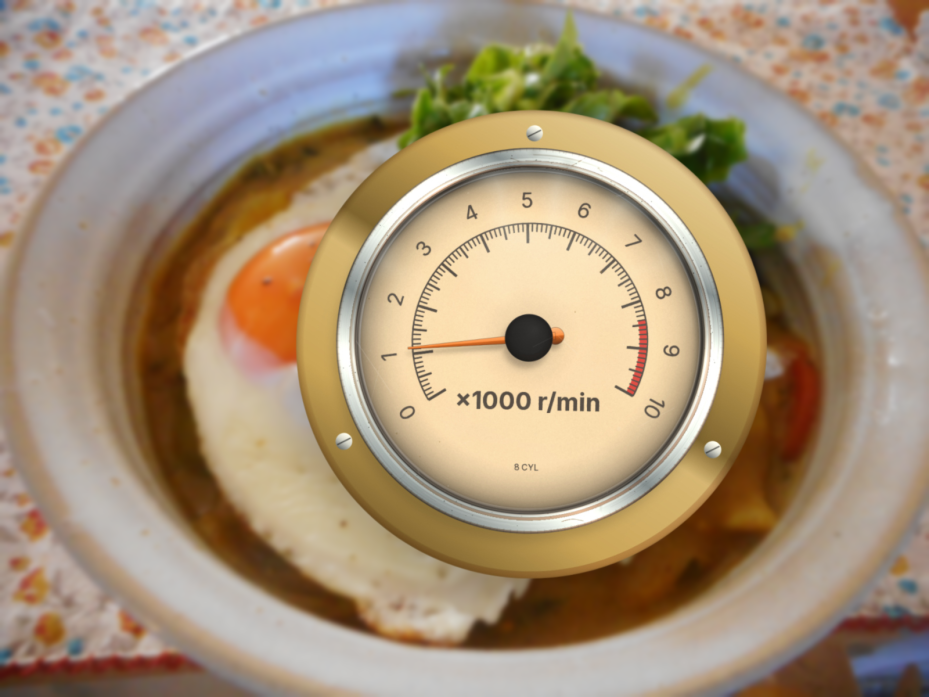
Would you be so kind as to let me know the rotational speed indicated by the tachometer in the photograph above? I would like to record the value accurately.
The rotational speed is 1100 rpm
